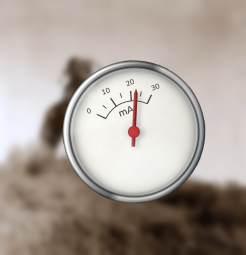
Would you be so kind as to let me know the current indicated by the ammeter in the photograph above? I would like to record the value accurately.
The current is 22.5 mA
